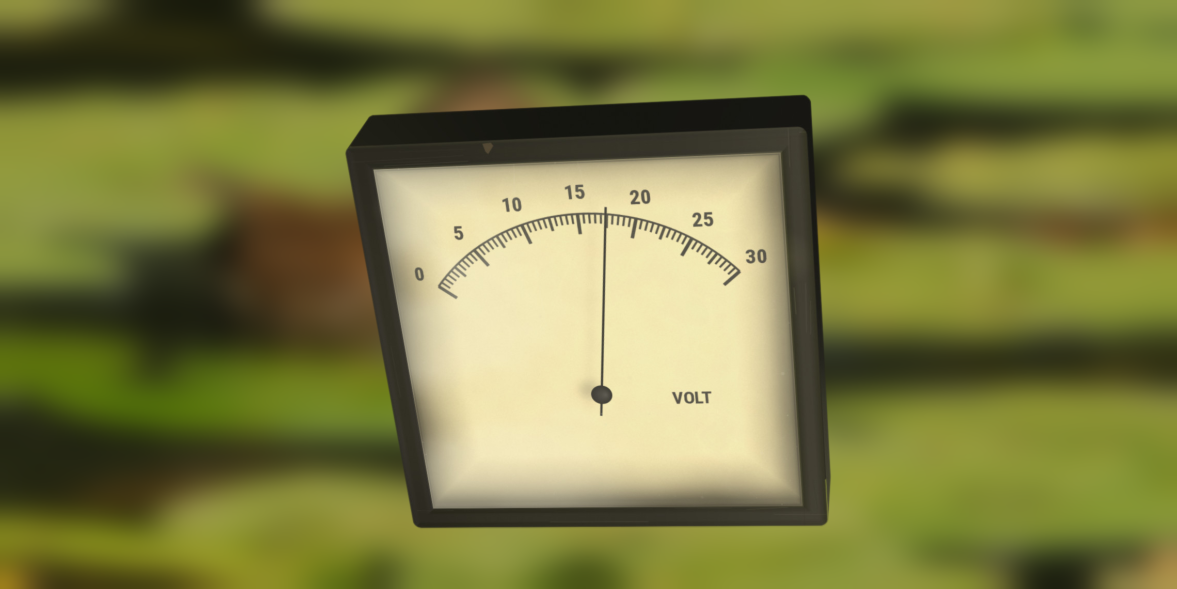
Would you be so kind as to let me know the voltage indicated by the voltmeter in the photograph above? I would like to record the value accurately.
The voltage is 17.5 V
